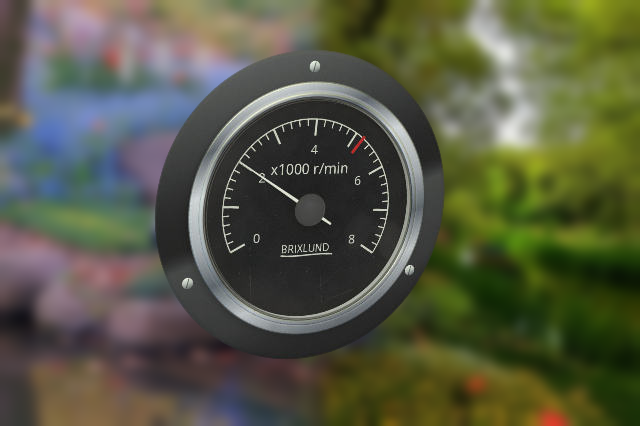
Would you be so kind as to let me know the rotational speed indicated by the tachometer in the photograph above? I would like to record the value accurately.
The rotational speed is 2000 rpm
